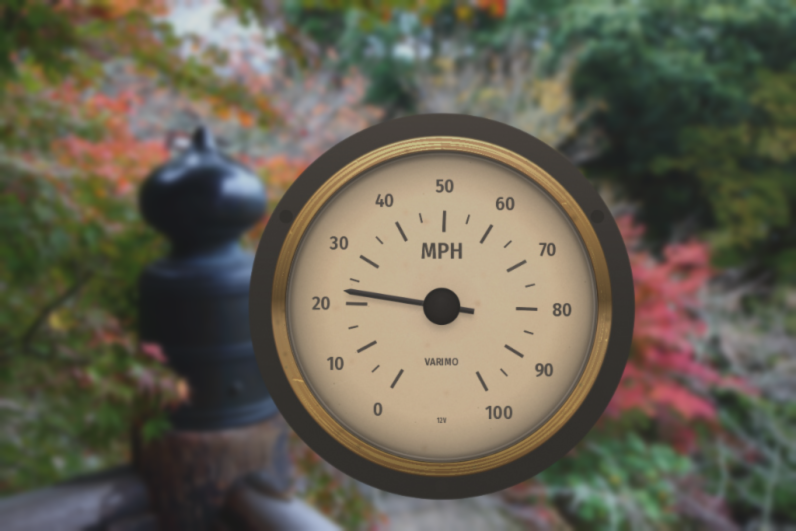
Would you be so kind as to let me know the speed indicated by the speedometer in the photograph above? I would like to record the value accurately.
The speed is 22.5 mph
